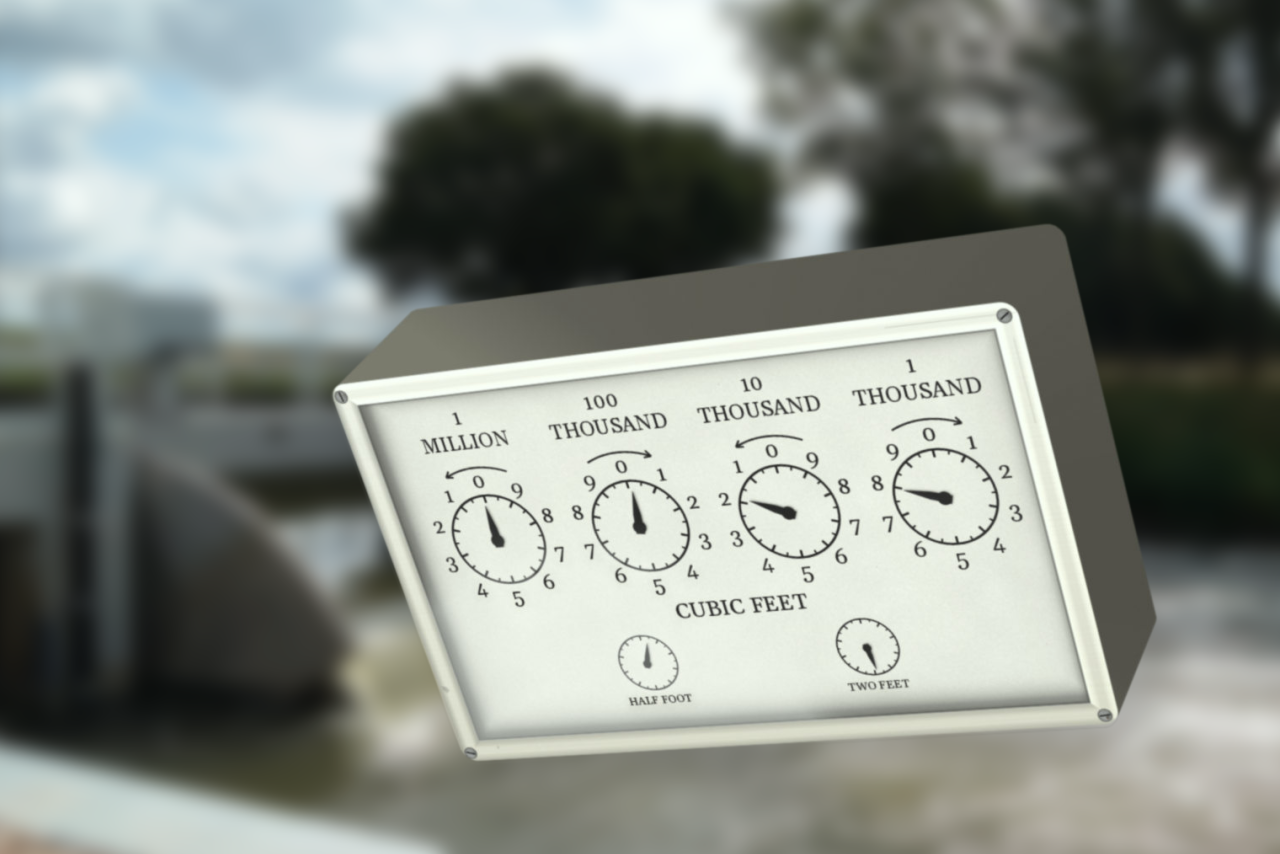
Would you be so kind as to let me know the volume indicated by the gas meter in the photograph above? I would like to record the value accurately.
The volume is 1800 ft³
